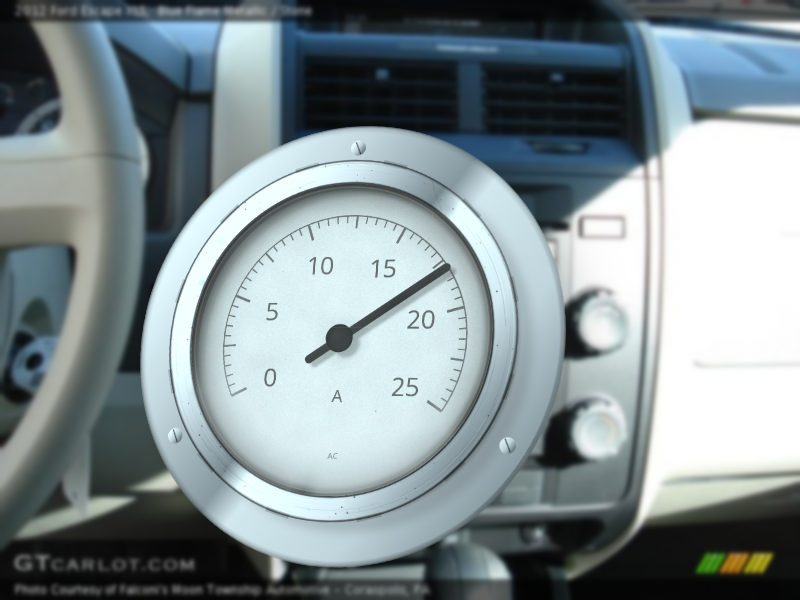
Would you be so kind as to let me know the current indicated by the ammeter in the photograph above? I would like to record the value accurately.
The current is 18 A
